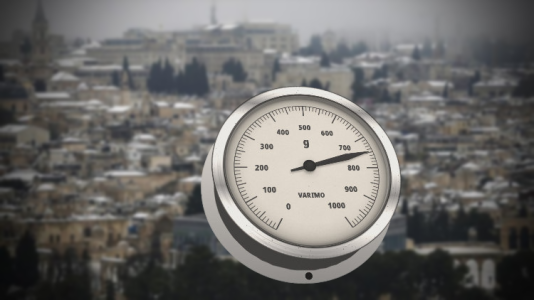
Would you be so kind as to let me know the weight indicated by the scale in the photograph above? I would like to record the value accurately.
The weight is 750 g
